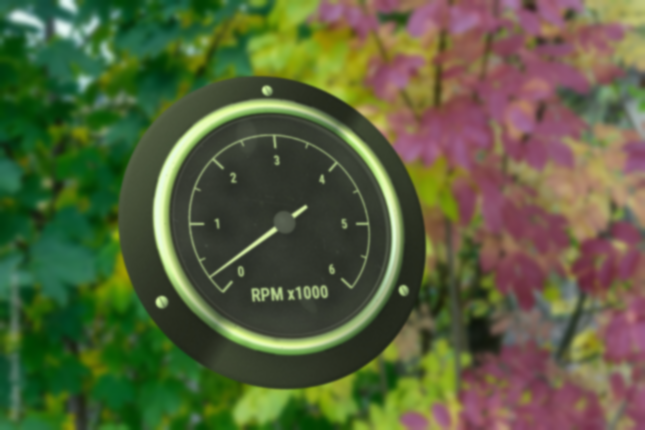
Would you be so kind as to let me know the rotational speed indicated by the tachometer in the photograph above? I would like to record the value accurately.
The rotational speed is 250 rpm
